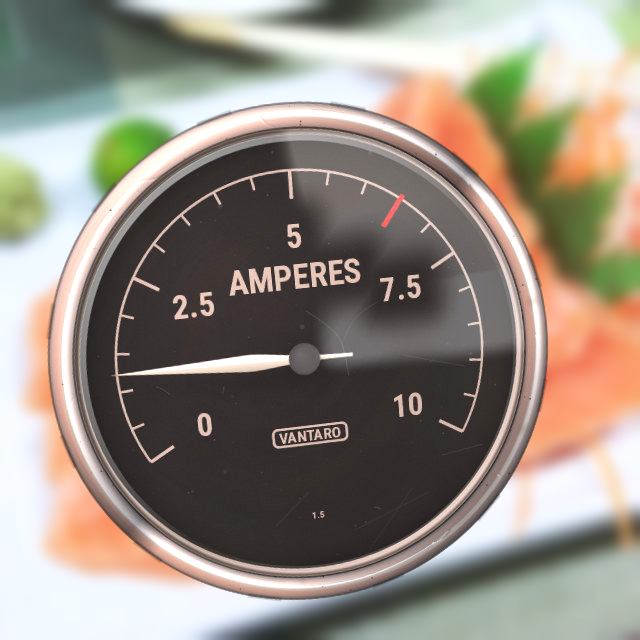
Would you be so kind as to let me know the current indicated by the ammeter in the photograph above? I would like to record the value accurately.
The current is 1.25 A
